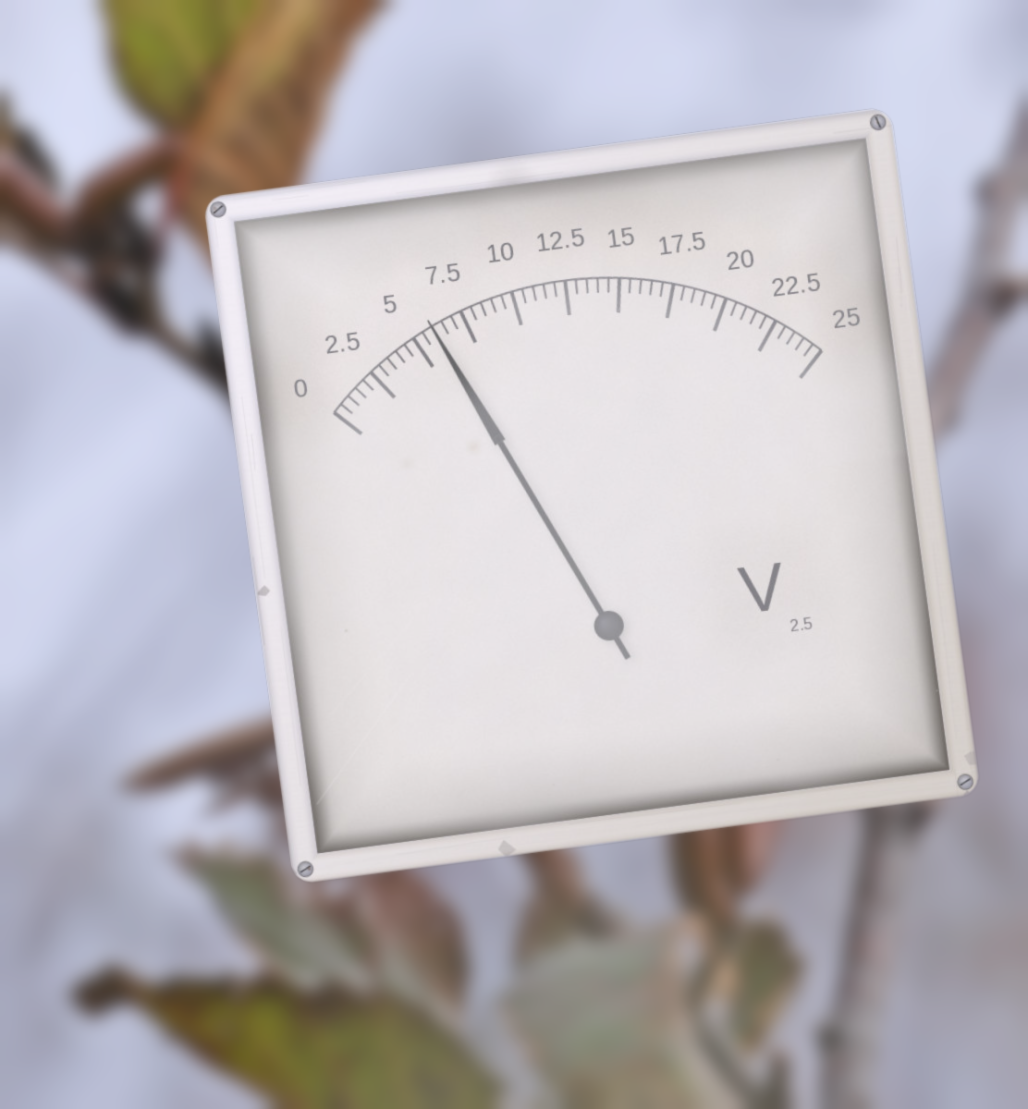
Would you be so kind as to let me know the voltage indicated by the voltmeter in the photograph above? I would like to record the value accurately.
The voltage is 6 V
